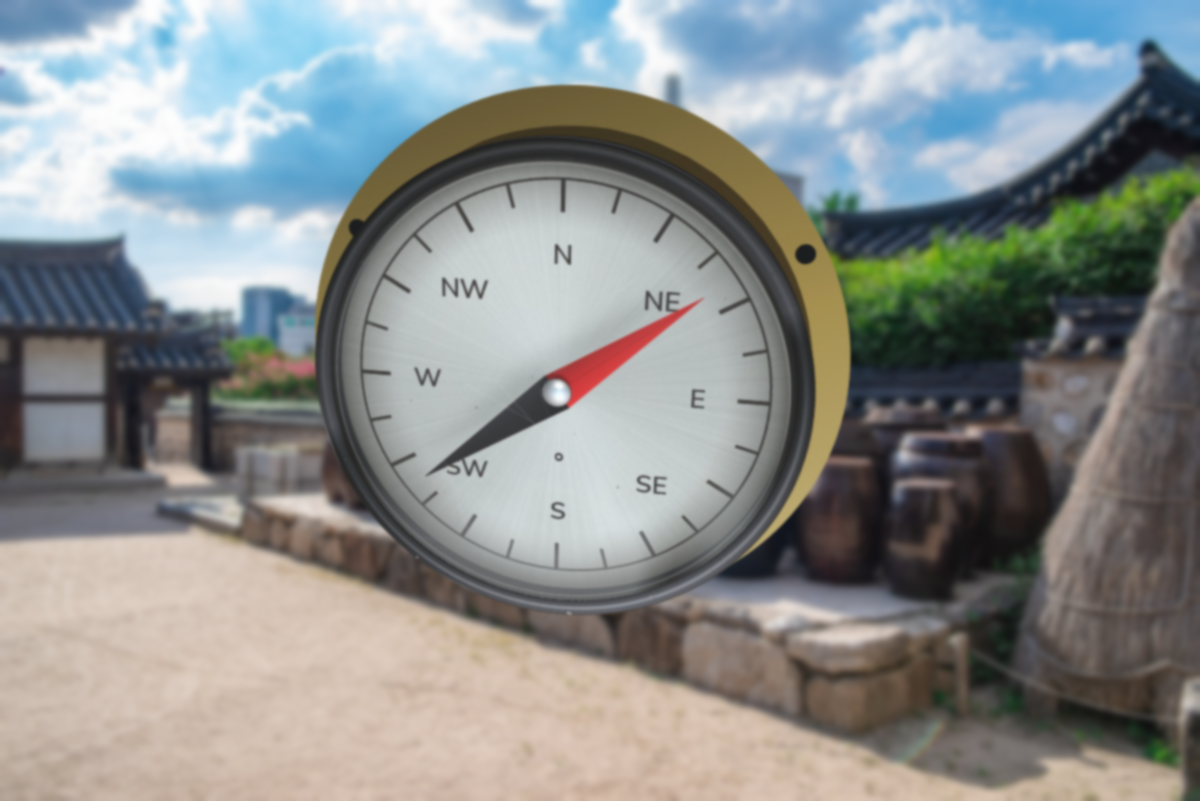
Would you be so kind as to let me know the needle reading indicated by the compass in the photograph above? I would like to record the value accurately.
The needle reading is 52.5 °
